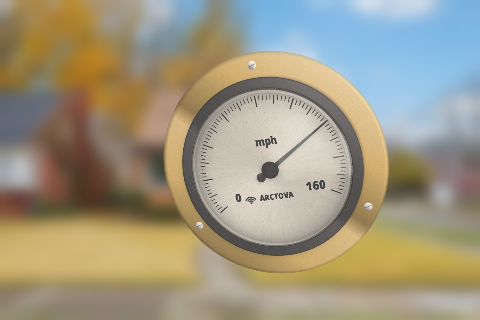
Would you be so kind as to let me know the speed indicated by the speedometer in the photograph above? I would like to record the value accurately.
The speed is 120 mph
